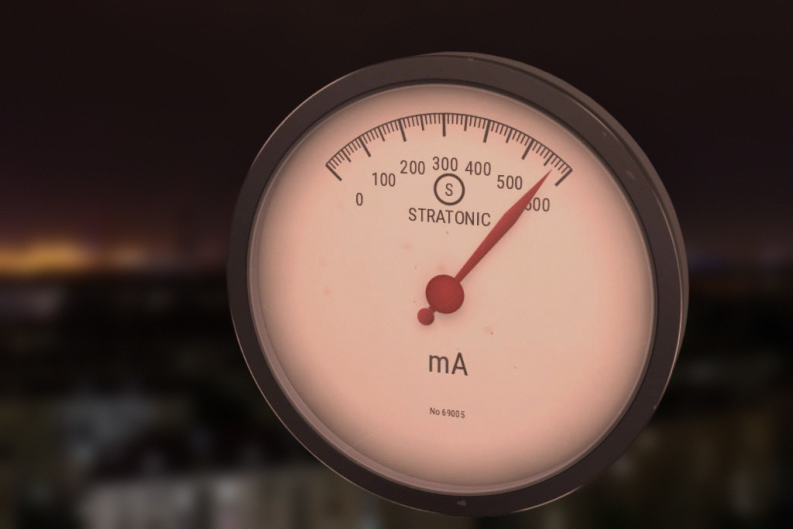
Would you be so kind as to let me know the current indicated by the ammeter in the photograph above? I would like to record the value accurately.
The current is 570 mA
